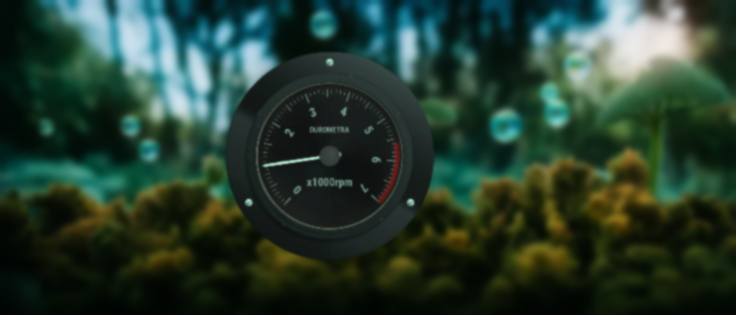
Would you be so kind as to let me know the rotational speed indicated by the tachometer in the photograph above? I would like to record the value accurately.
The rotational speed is 1000 rpm
